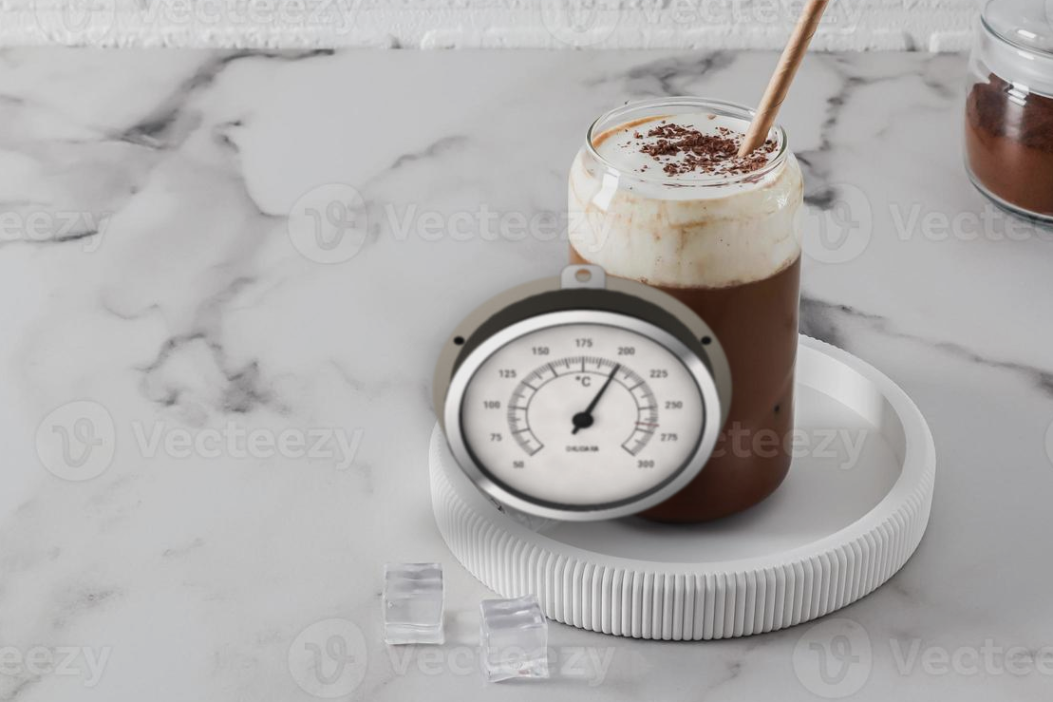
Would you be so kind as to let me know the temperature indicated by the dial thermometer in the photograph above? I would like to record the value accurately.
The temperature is 200 °C
